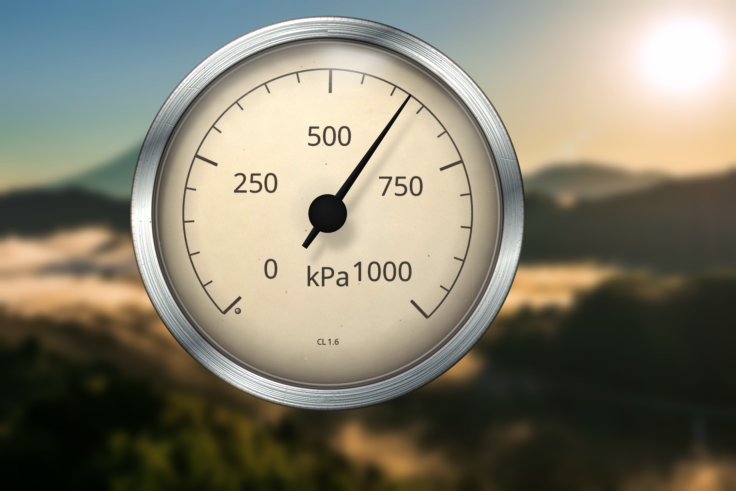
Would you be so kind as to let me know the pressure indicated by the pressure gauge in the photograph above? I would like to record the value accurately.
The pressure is 625 kPa
